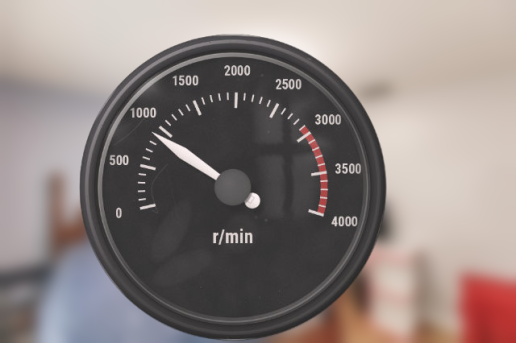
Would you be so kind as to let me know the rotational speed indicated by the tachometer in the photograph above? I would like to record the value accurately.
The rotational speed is 900 rpm
